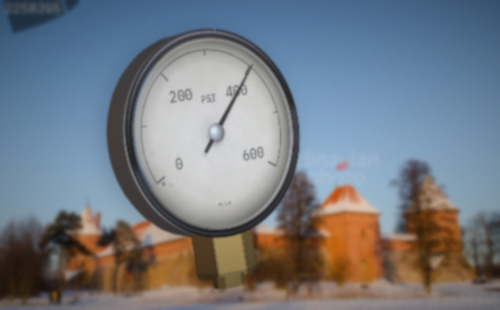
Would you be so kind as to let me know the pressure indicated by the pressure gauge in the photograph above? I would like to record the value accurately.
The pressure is 400 psi
